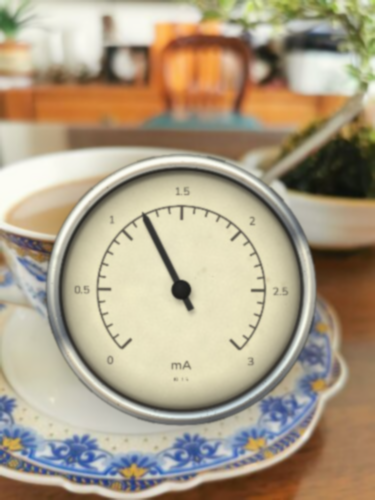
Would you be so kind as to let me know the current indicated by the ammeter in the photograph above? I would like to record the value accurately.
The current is 1.2 mA
